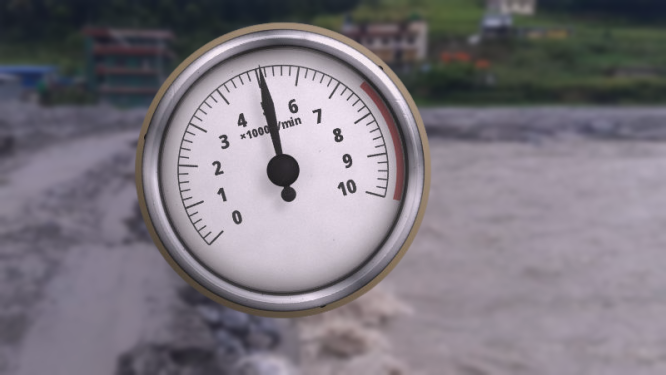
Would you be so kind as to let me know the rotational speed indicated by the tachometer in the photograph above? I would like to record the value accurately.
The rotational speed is 5100 rpm
